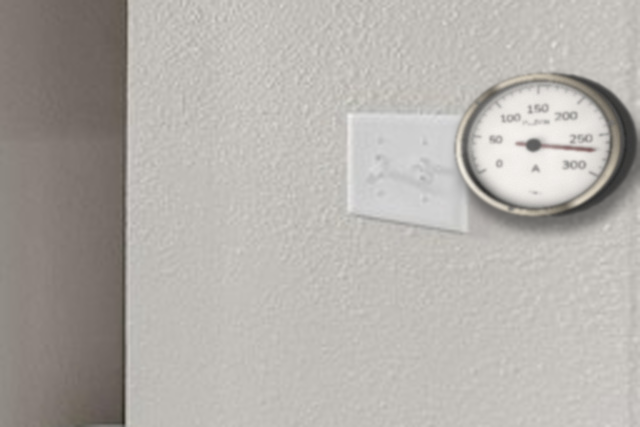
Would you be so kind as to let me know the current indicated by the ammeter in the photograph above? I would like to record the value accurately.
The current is 270 A
